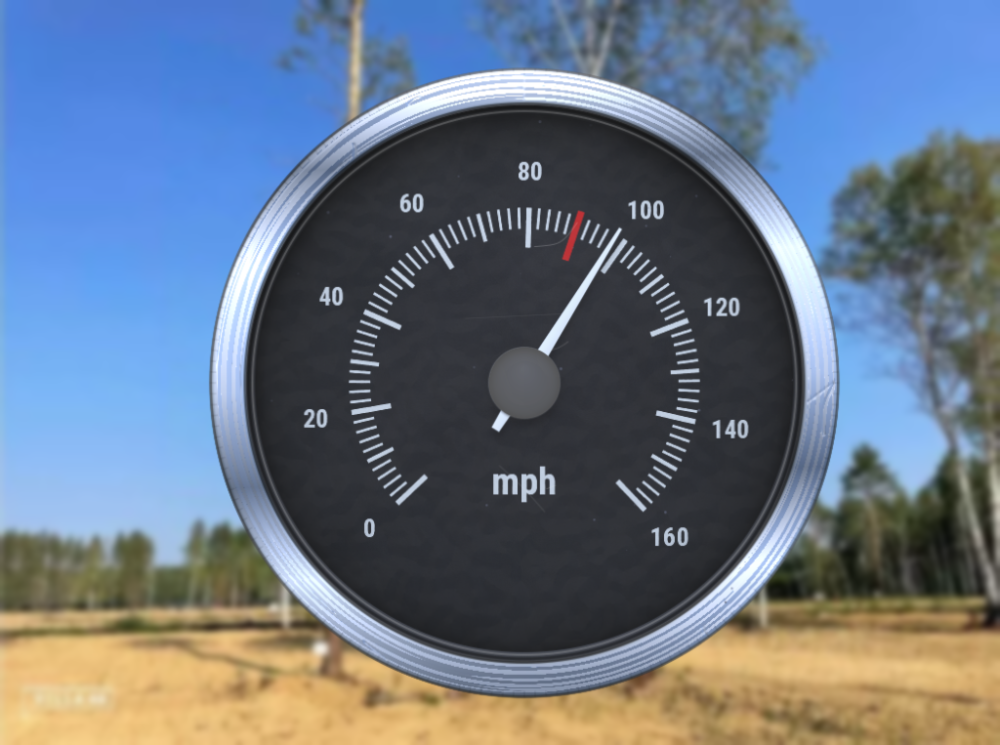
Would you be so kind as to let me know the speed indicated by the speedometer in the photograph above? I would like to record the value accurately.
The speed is 98 mph
